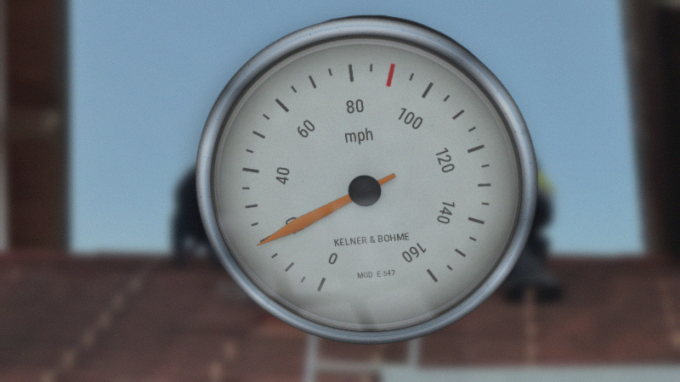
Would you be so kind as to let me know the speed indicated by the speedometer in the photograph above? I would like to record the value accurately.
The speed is 20 mph
